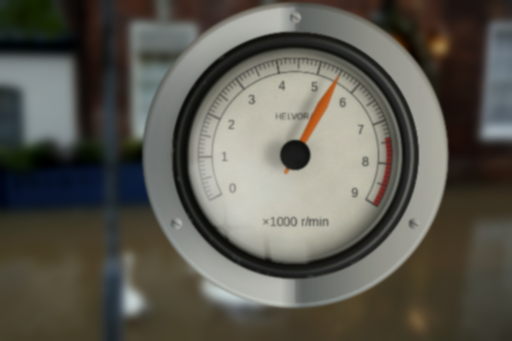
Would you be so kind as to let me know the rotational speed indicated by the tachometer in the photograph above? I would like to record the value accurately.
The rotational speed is 5500 rpm
